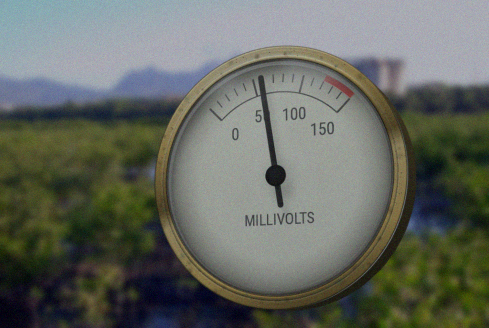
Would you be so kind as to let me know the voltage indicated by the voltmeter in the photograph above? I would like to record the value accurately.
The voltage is 60 mV
